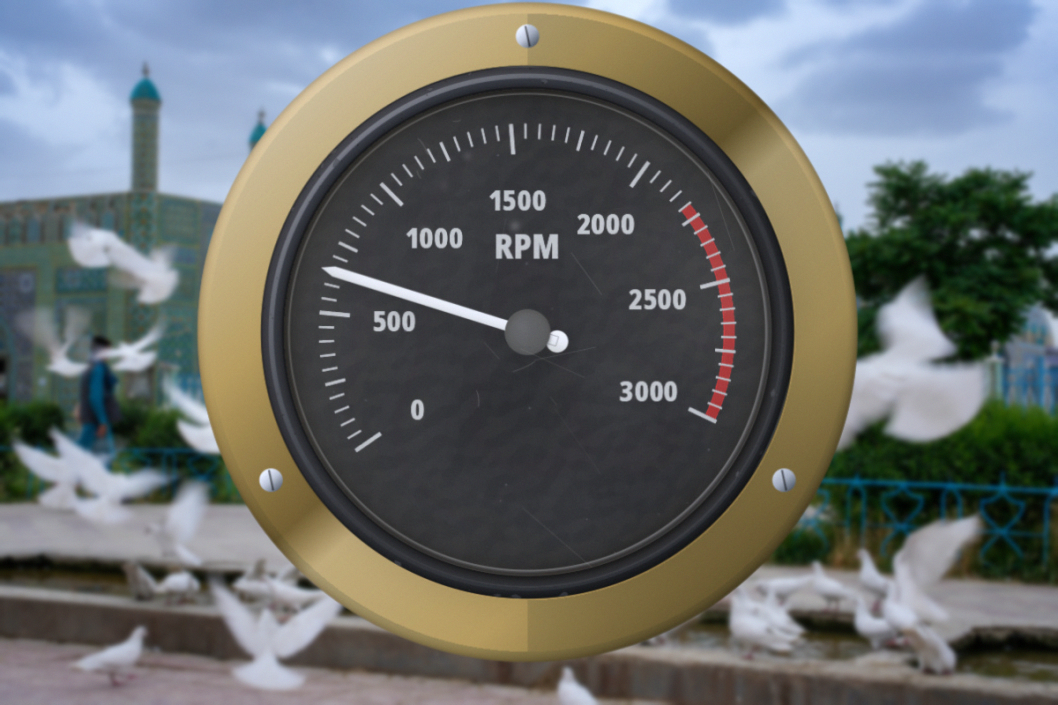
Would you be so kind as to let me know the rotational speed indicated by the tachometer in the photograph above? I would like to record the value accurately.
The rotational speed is 650 rpm
